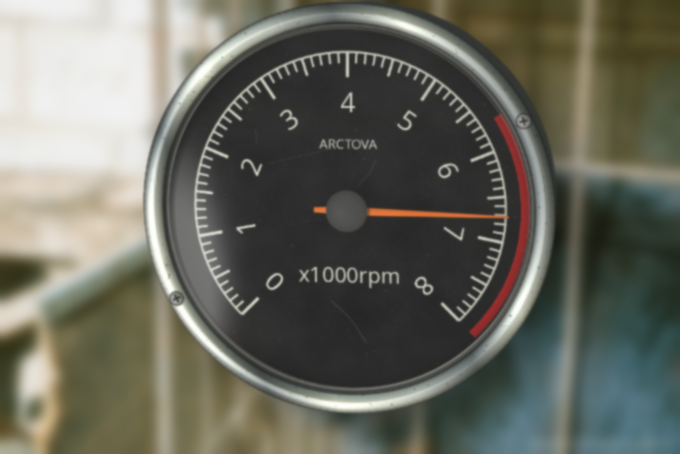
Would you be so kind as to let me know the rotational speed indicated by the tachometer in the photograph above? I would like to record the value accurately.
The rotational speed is 6700 rpm
